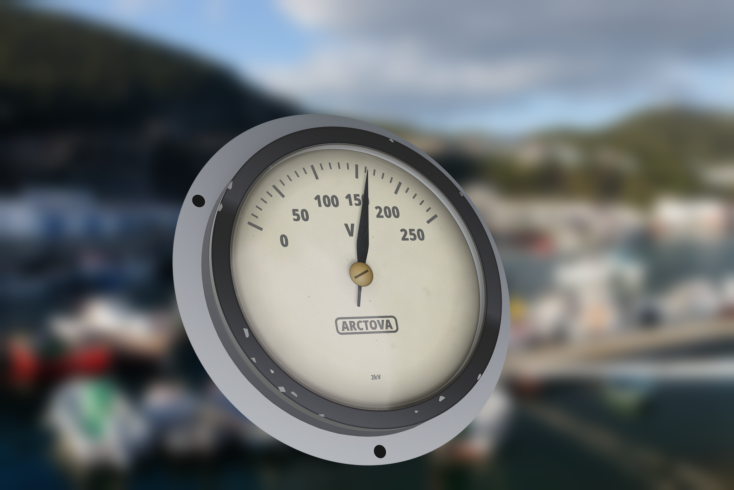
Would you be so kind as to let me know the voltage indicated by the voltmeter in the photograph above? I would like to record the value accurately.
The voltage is 160 V
